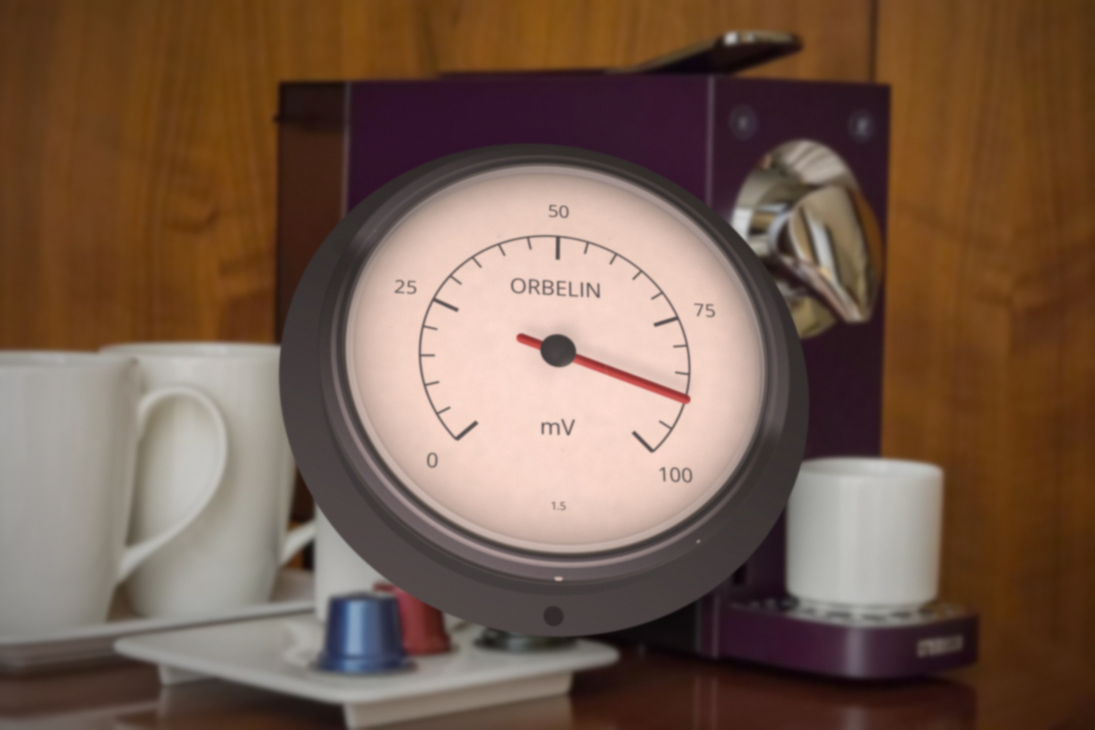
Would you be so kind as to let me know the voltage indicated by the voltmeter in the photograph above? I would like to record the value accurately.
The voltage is 90 mV
